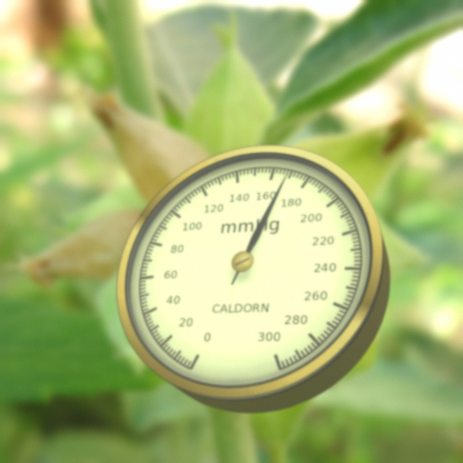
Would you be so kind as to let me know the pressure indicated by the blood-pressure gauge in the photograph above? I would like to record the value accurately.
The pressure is 170 mmHg
